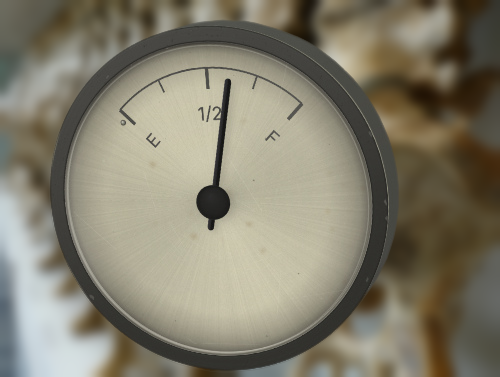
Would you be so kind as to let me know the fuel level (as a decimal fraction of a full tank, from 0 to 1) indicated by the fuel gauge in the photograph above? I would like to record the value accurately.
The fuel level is 0.625
